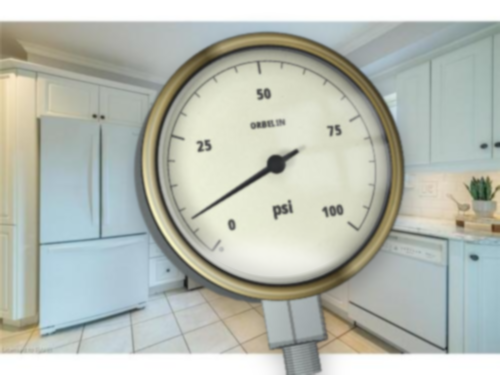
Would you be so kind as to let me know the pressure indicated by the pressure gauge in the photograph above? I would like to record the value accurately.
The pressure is 7.5 psi
